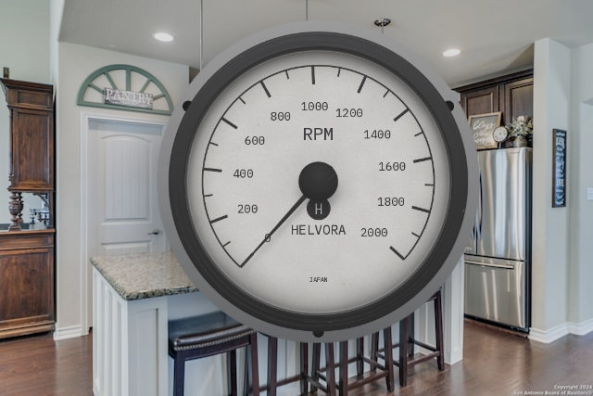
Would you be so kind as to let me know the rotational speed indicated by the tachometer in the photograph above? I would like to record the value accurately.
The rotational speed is 0 rpm
